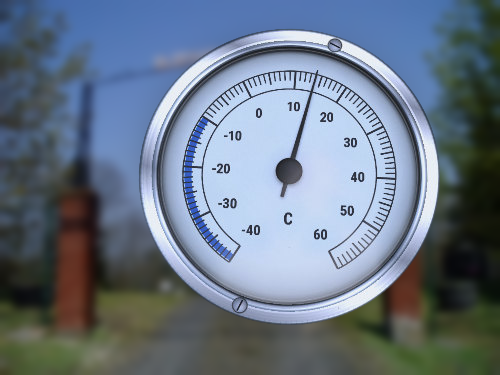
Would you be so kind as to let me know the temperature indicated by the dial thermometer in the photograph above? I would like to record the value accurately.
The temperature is 14 °C
